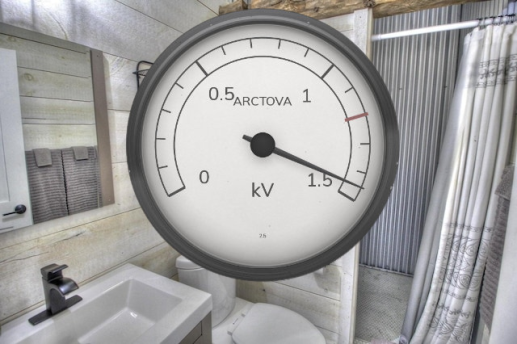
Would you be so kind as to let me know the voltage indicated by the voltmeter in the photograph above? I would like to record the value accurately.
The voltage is 1.45 kV
